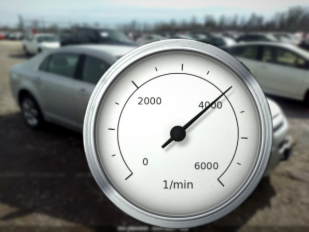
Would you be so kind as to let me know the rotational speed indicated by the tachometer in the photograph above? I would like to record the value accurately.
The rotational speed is 4000 rpm
